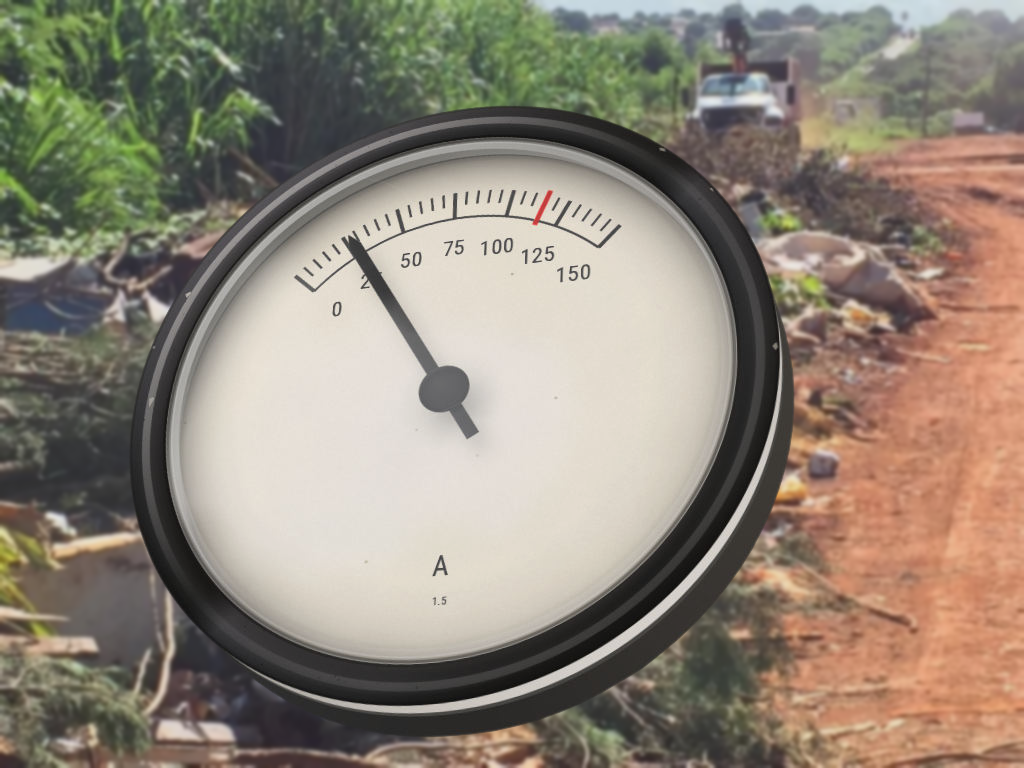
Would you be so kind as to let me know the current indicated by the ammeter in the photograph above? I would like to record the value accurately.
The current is 27.5 A
